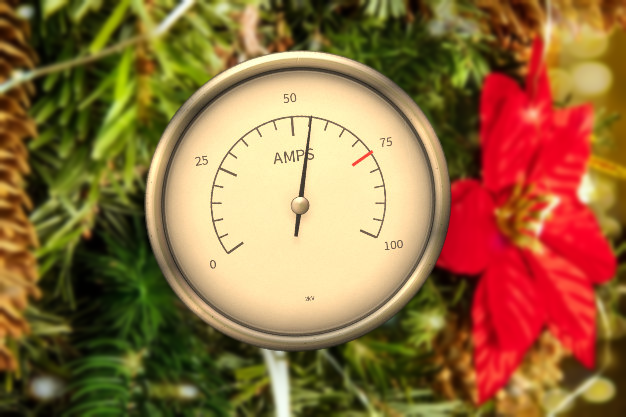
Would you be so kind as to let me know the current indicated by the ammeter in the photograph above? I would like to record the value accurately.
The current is 55 A
